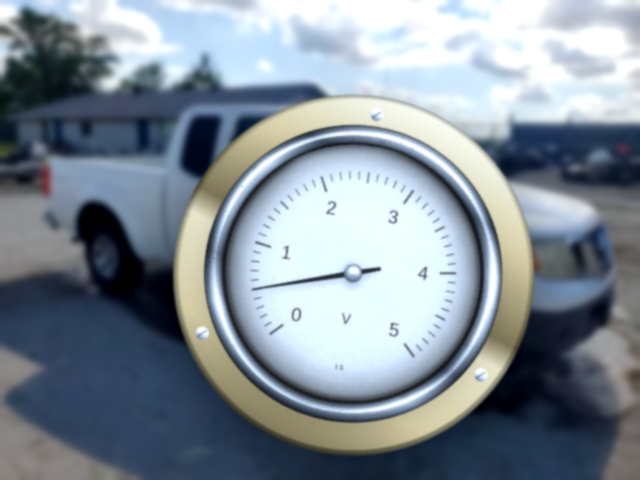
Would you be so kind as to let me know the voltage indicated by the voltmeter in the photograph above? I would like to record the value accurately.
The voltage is 0.5 V
